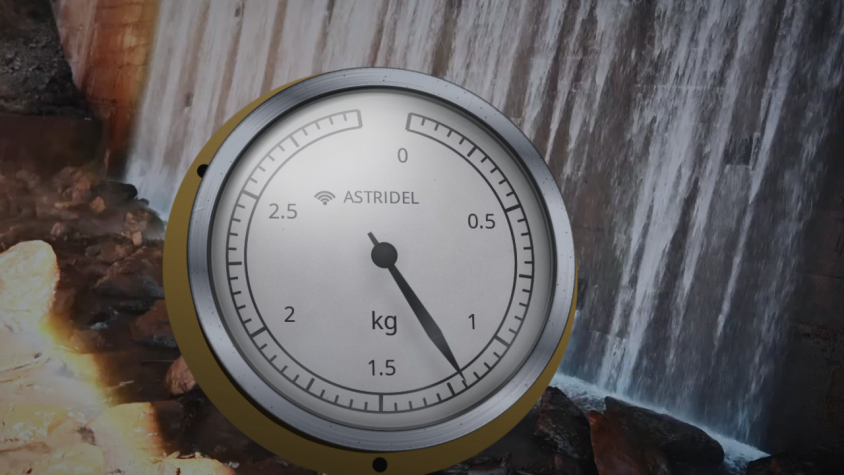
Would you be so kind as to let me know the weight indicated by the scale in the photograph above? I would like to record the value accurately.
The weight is 1.2 kg
